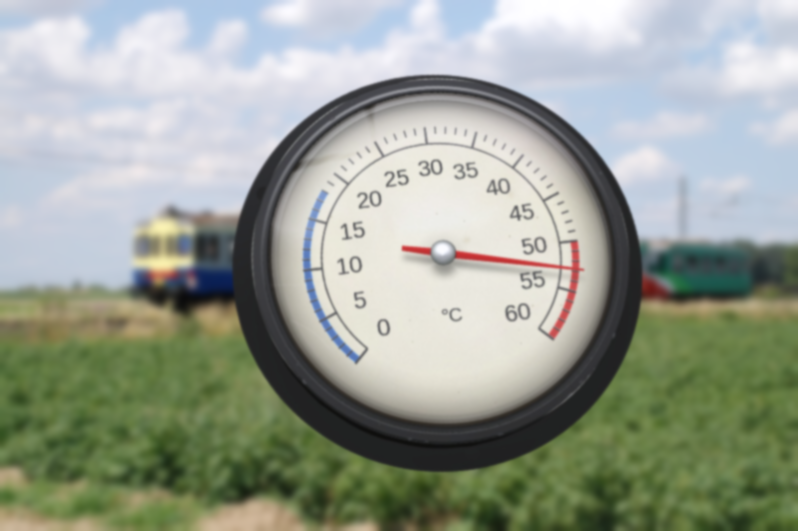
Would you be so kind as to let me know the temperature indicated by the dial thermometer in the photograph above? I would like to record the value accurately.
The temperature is 53 °C
